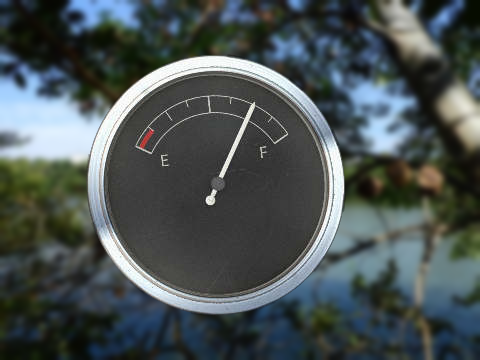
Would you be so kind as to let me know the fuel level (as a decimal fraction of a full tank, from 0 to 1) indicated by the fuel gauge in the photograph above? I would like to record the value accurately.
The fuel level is 0.75
